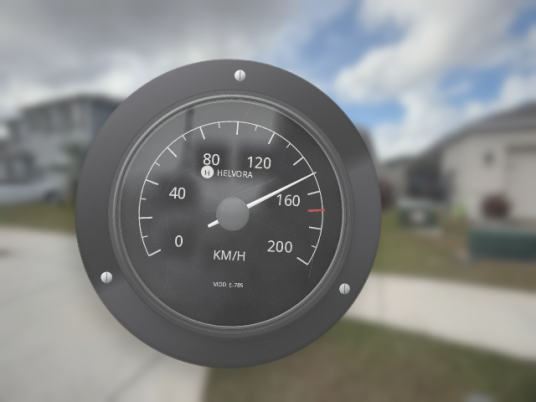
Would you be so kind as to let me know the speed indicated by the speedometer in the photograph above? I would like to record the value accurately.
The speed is 150 km/h
